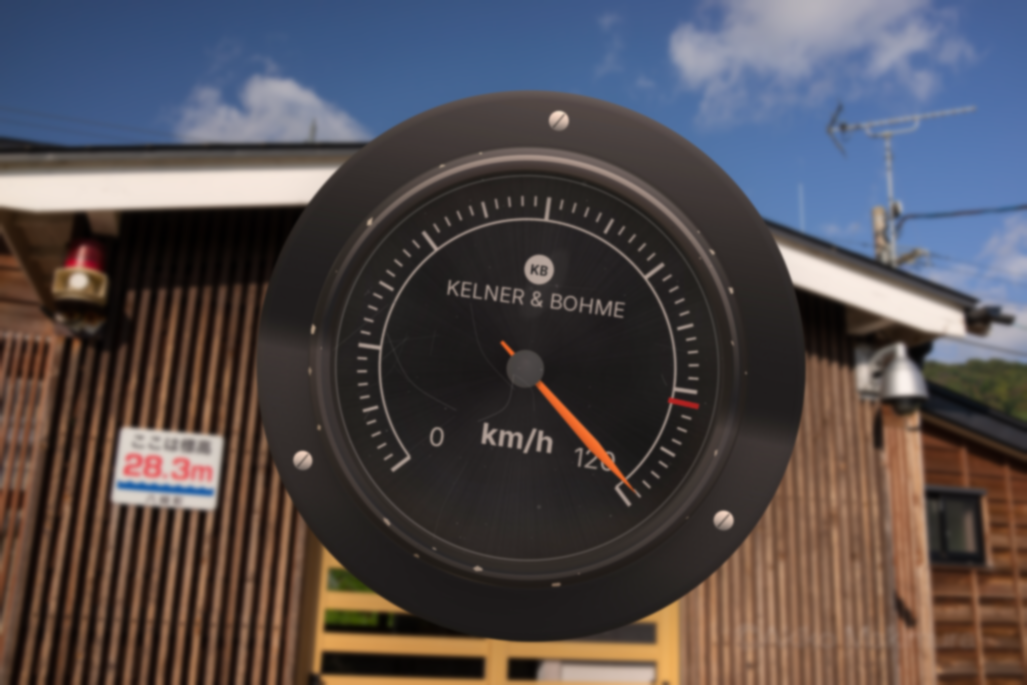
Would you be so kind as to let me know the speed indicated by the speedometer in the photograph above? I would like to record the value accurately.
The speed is 118 km/h
